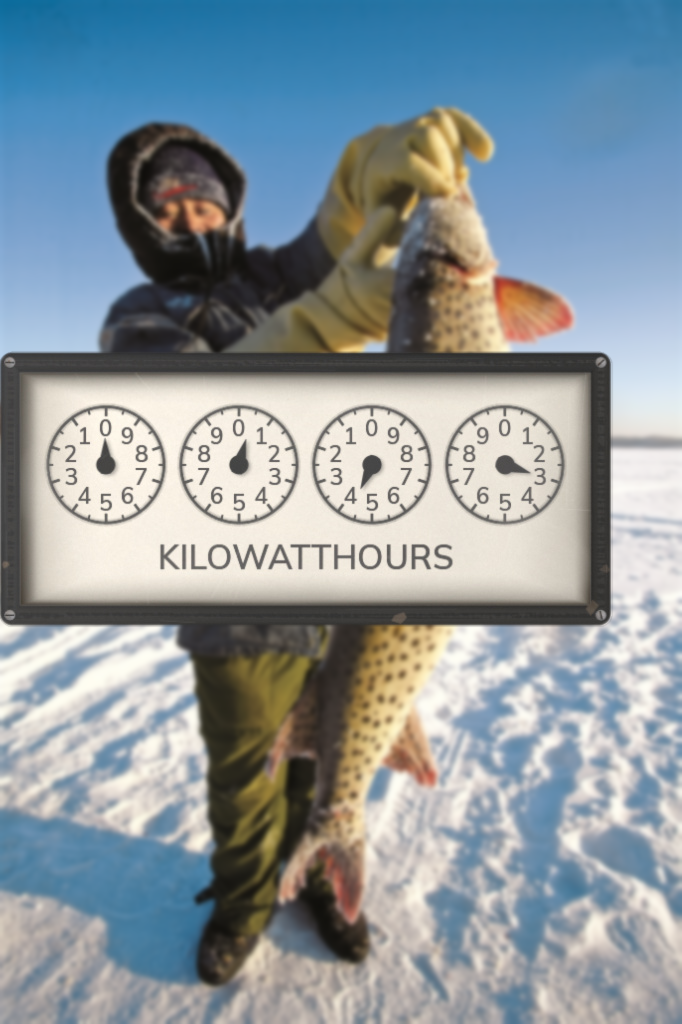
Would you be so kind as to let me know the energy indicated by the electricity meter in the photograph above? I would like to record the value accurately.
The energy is 43 kWh
